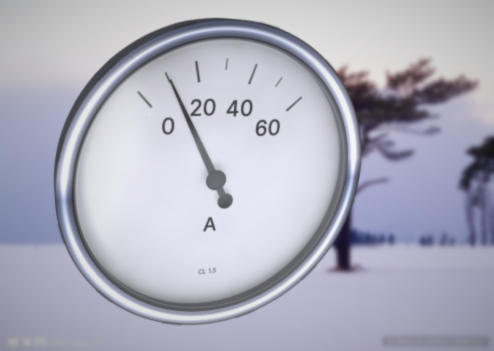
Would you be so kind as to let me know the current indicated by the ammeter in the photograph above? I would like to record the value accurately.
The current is 10 A
